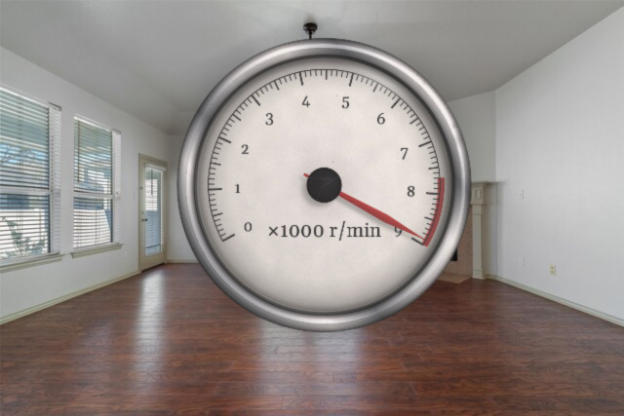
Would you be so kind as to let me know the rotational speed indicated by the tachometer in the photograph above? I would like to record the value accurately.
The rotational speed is 8900 rpm
